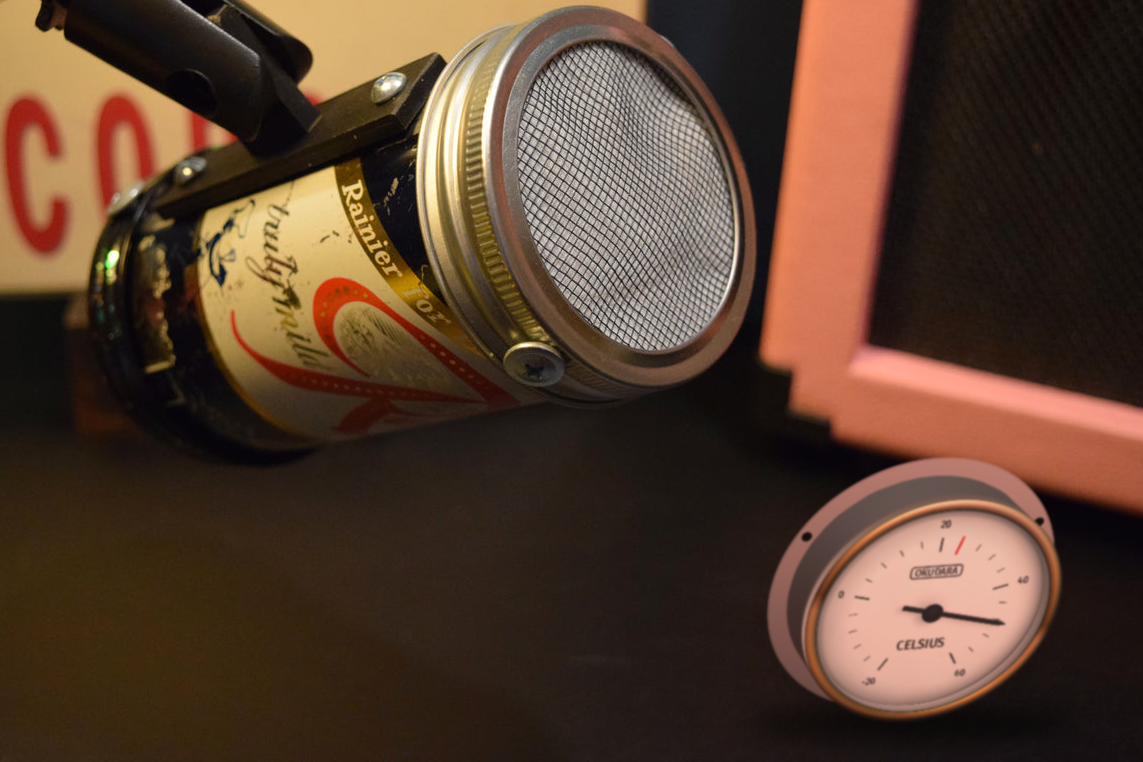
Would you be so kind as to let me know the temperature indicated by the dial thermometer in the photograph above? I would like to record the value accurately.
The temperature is 48 °C
